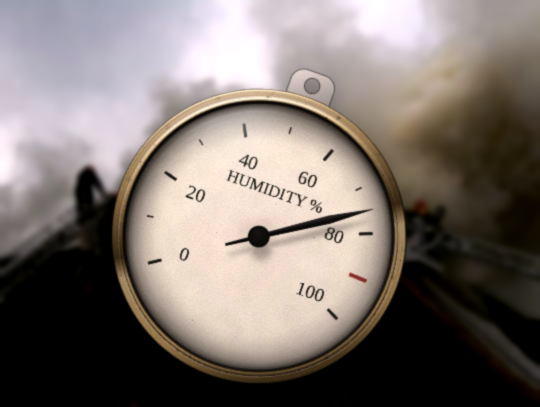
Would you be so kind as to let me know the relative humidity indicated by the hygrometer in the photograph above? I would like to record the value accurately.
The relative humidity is 75 %
